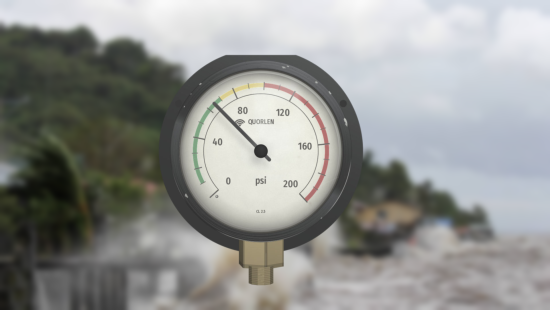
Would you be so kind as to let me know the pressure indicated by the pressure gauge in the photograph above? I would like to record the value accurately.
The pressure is 65 psi
